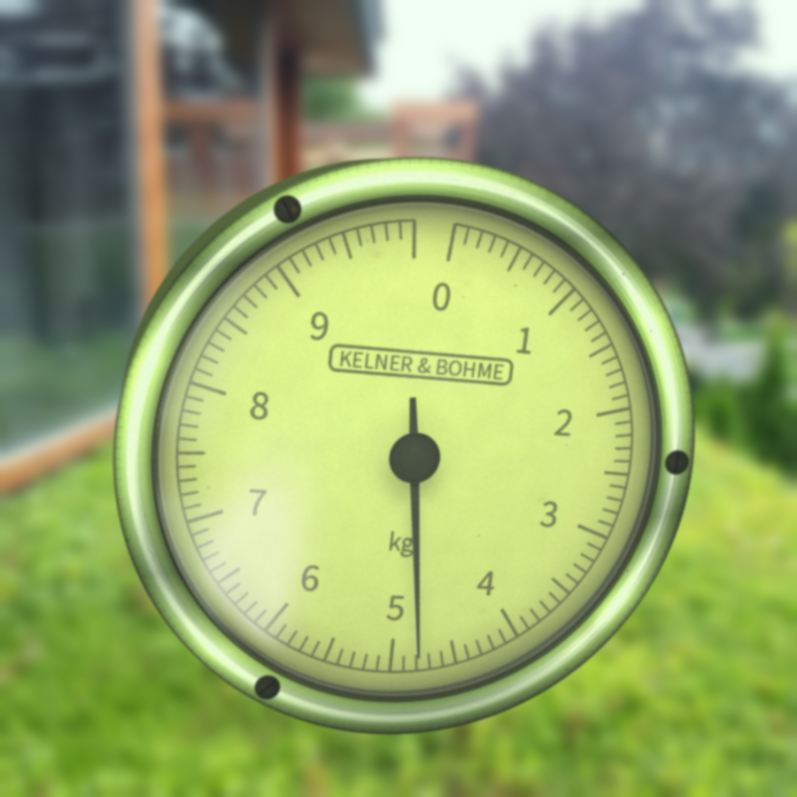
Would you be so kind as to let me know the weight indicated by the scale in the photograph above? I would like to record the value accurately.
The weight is 4.8 kg
